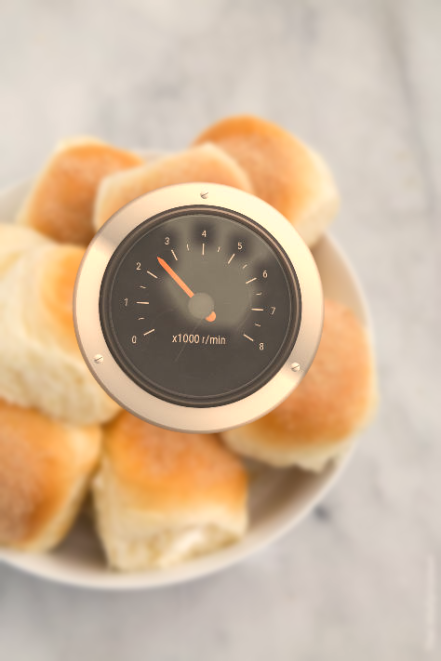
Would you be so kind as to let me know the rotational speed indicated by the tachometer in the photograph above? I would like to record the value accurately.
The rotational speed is 2500 rpm
